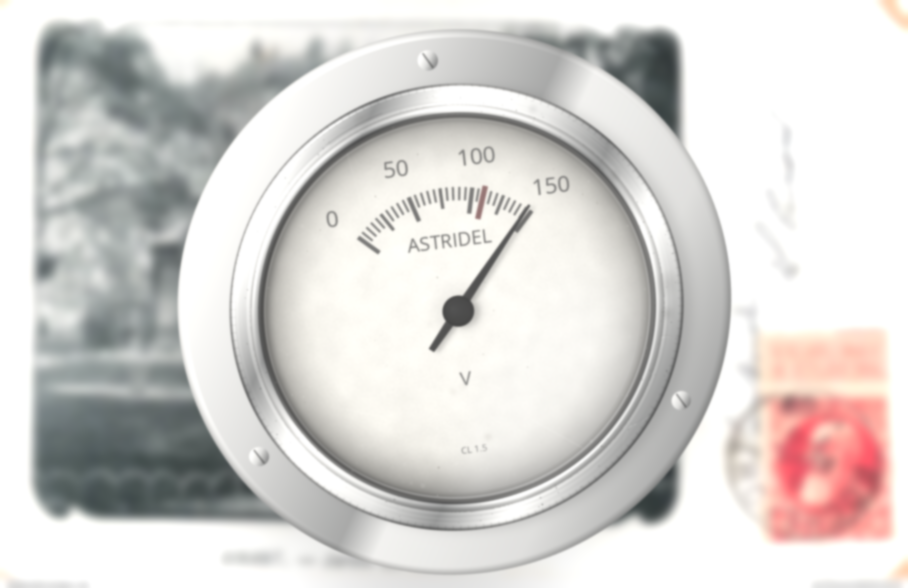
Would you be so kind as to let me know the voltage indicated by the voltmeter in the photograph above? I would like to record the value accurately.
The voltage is 145 V
